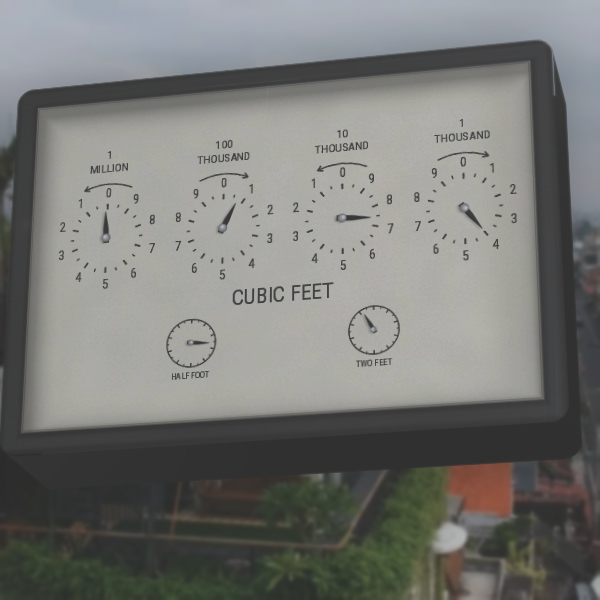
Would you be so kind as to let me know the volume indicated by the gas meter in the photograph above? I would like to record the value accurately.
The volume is 7400 ft³
